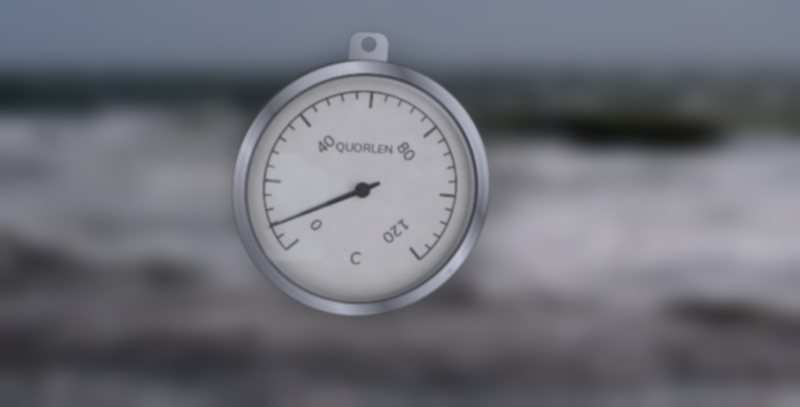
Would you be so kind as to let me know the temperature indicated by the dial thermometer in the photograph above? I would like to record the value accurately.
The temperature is 8 °C
